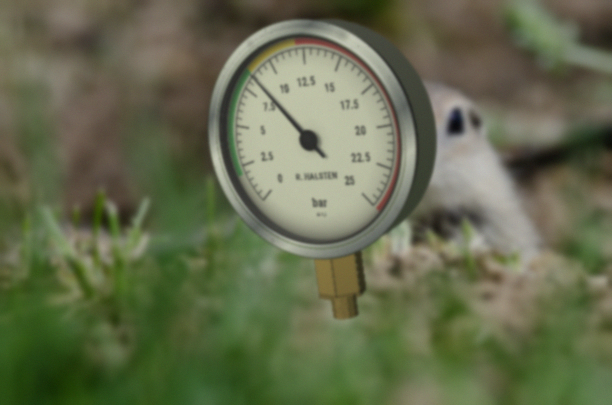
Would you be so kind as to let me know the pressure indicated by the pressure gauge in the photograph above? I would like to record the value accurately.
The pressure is 8.5 bar
